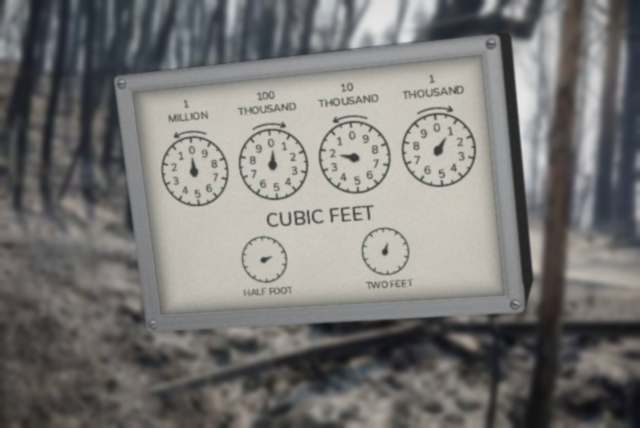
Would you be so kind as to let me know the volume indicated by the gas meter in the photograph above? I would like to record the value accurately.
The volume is 2100 ft³
